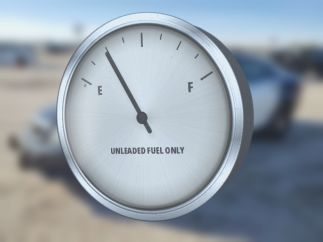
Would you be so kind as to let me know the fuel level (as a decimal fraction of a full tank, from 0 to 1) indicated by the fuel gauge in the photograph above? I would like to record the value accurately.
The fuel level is 0.25
